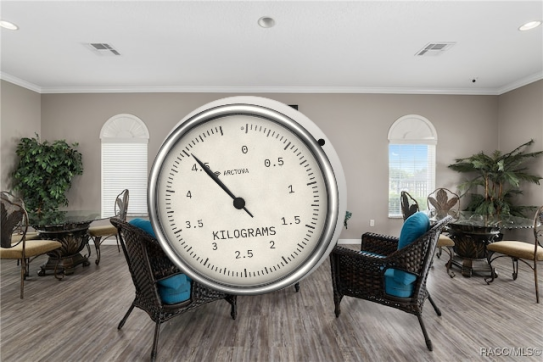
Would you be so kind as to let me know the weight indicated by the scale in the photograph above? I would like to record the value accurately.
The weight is 4.55 kg
